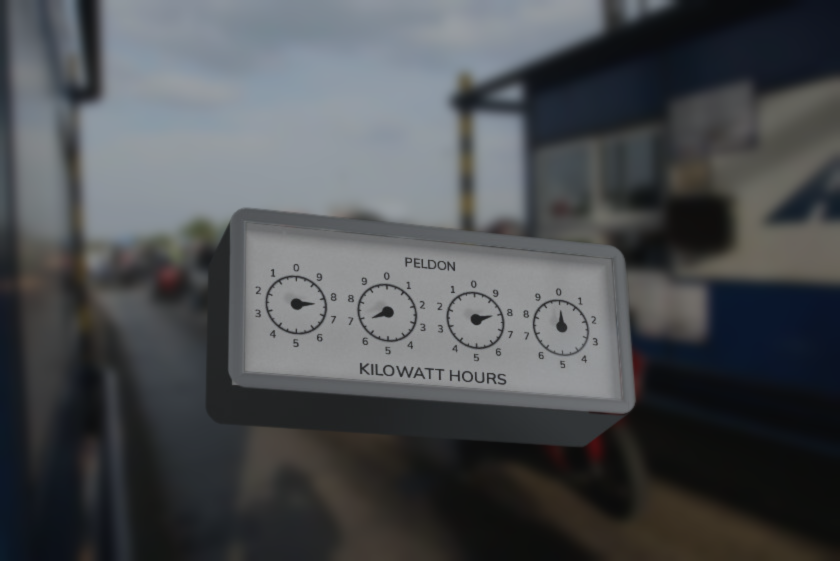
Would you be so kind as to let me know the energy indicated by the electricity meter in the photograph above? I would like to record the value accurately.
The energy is 7680 kWh
